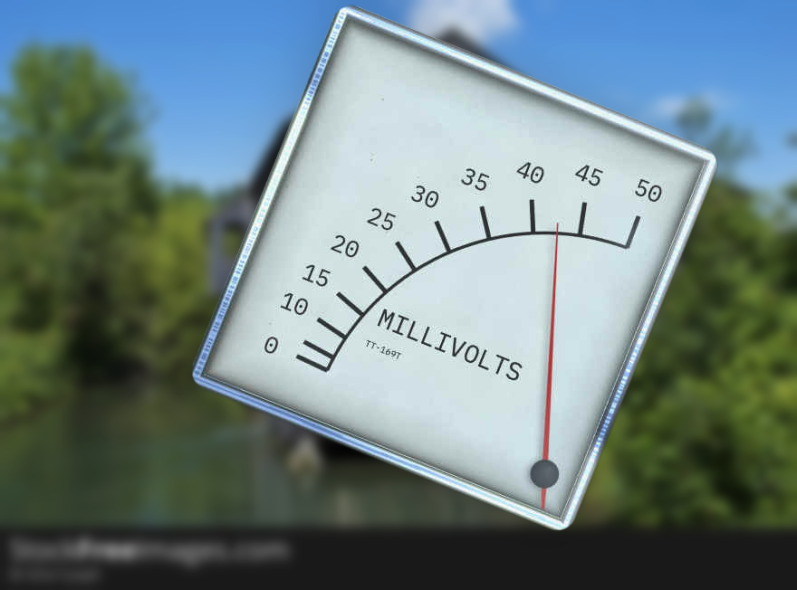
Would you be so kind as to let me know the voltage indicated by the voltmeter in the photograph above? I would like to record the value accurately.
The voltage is 42.5 mV
